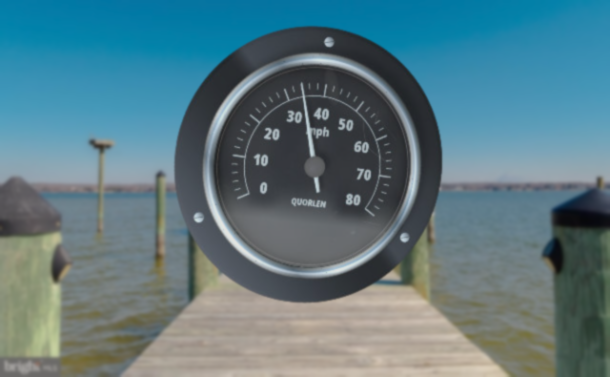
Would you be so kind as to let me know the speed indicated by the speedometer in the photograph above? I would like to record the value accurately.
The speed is 34 mph
